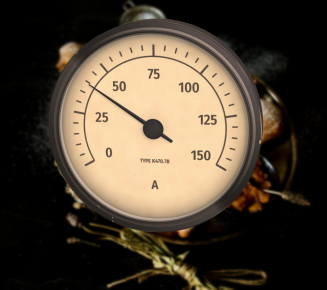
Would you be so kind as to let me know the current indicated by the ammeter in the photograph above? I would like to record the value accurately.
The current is 40 A
